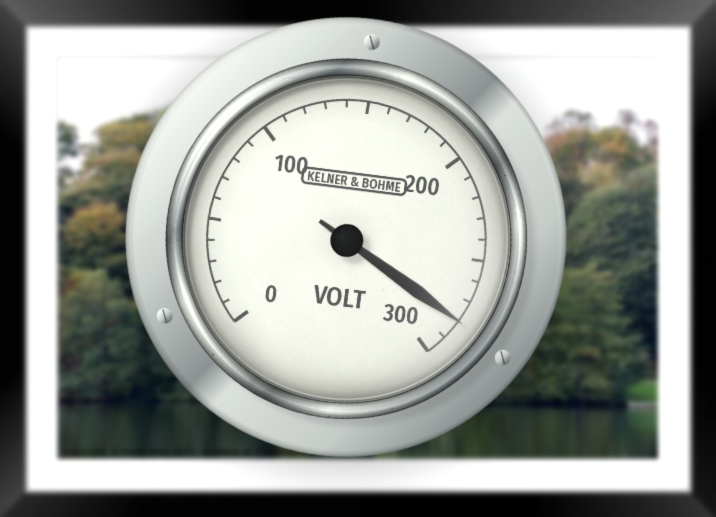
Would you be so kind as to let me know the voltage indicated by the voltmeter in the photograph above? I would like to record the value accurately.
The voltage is 280 V
